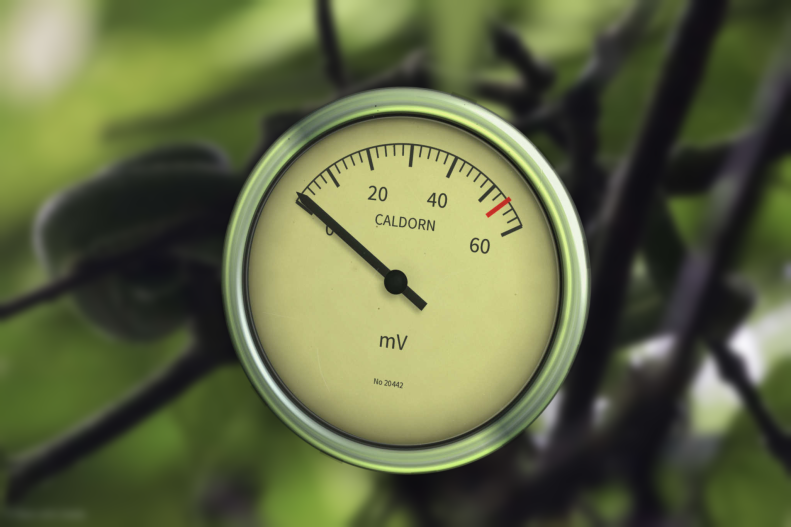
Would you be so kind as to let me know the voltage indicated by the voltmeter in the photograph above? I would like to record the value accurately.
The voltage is 2 mV
